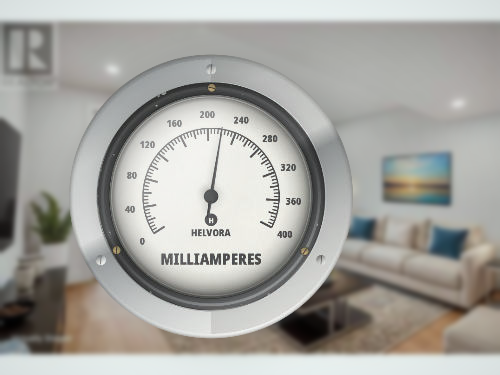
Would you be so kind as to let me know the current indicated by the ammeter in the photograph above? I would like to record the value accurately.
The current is 220 mA
